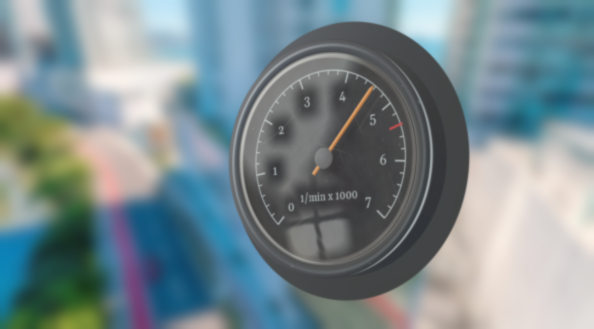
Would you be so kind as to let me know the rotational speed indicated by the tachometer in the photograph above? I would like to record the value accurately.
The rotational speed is 4600 rpm
